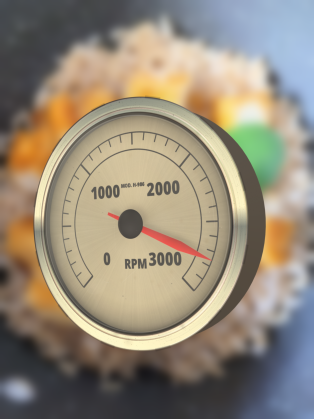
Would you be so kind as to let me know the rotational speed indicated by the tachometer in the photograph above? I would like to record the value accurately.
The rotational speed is 2750 rpm
